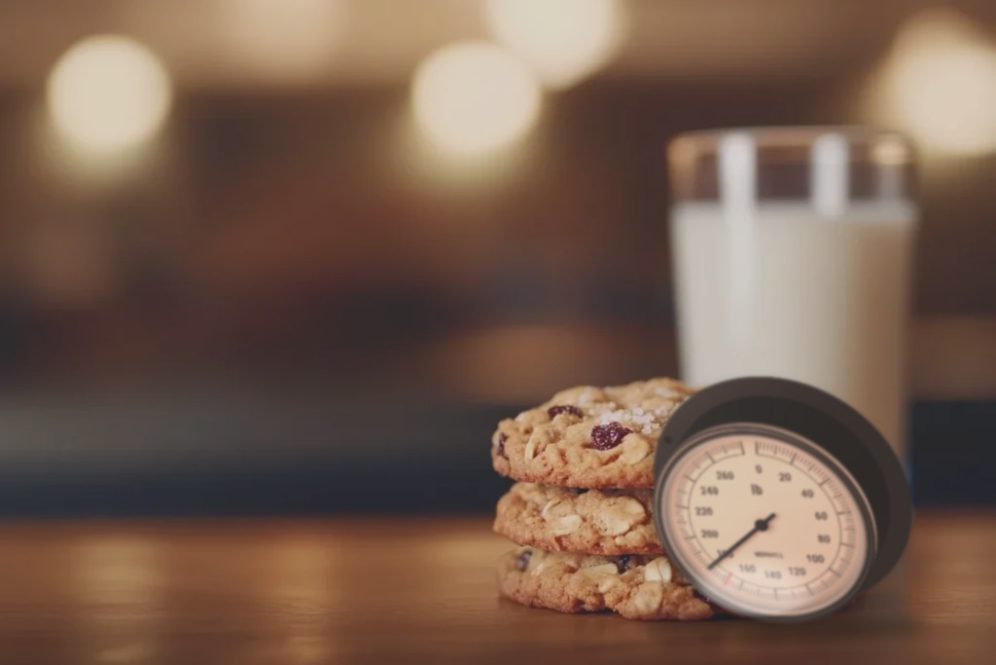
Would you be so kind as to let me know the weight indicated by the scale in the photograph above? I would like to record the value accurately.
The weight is 180 lb
